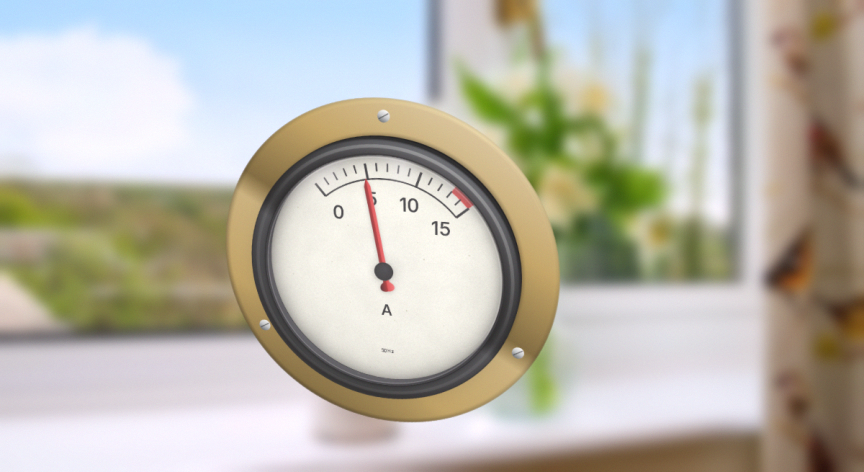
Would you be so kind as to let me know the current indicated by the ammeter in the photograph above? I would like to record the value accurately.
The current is 5 A
